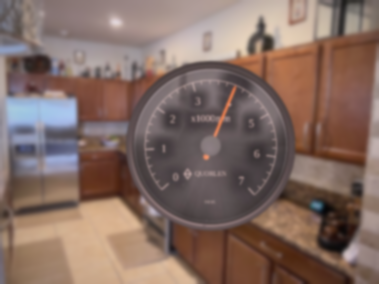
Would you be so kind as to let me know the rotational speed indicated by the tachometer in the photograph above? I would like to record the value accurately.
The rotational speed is 4000 rpm
